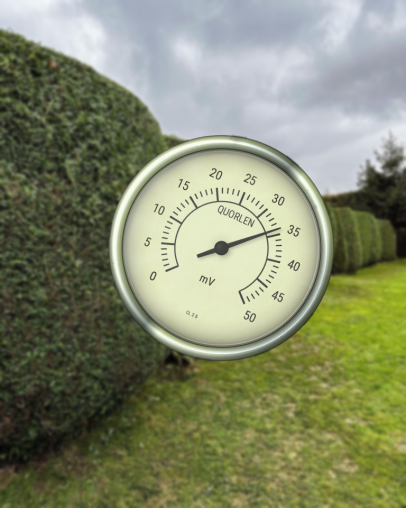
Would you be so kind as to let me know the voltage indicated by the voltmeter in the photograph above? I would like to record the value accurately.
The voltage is 34 mV
